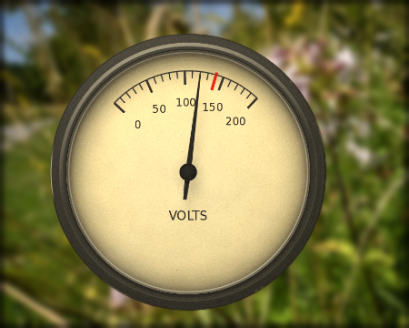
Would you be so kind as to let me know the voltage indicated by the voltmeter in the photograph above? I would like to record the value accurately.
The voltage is 120 V
